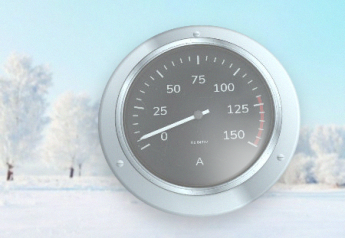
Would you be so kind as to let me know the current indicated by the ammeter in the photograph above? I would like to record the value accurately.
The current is 5 A
